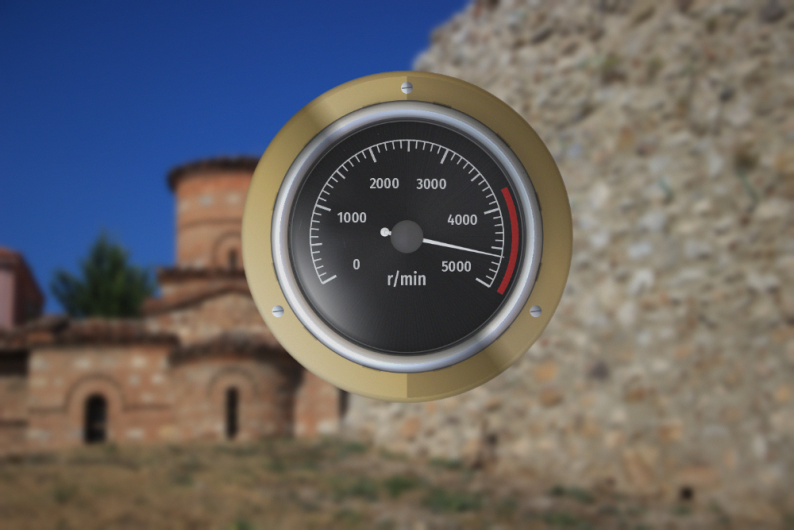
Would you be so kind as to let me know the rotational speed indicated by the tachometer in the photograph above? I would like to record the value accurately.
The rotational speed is 4600 rpm
